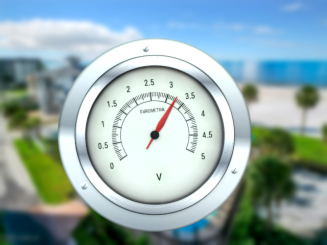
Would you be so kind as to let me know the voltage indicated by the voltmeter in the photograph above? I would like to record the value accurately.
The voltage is 3.25 V
